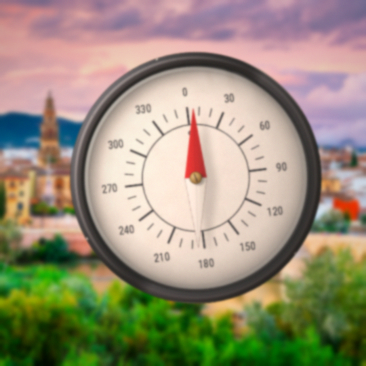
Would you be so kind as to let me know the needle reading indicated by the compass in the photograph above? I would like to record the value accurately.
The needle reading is 5 °
